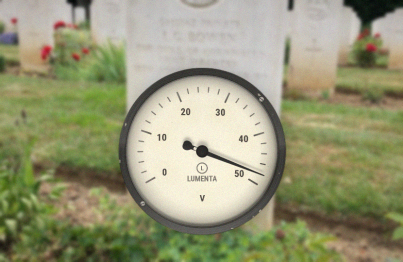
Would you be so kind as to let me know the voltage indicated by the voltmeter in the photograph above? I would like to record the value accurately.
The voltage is 48 V
